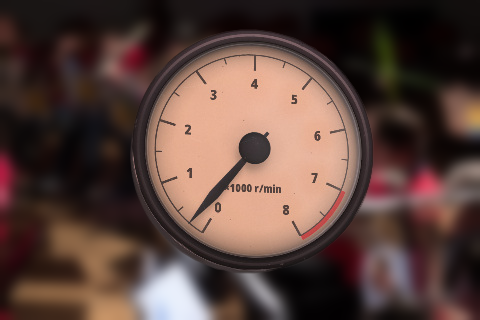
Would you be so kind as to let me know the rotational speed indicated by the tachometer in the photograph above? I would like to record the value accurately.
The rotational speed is 250 rpm
